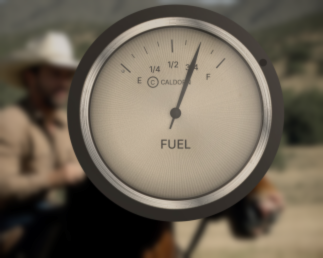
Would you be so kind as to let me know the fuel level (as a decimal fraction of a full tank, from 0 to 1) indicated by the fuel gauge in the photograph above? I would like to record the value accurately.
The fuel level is 0.75
